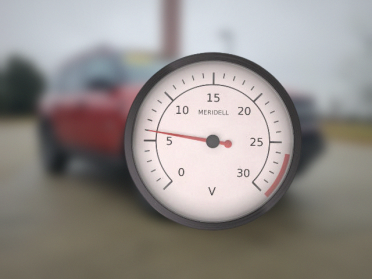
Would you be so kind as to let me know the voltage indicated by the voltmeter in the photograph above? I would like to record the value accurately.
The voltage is 6 V
